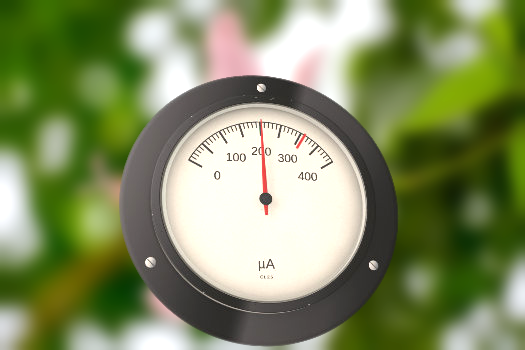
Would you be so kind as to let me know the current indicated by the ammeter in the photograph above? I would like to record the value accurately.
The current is 200 µA
